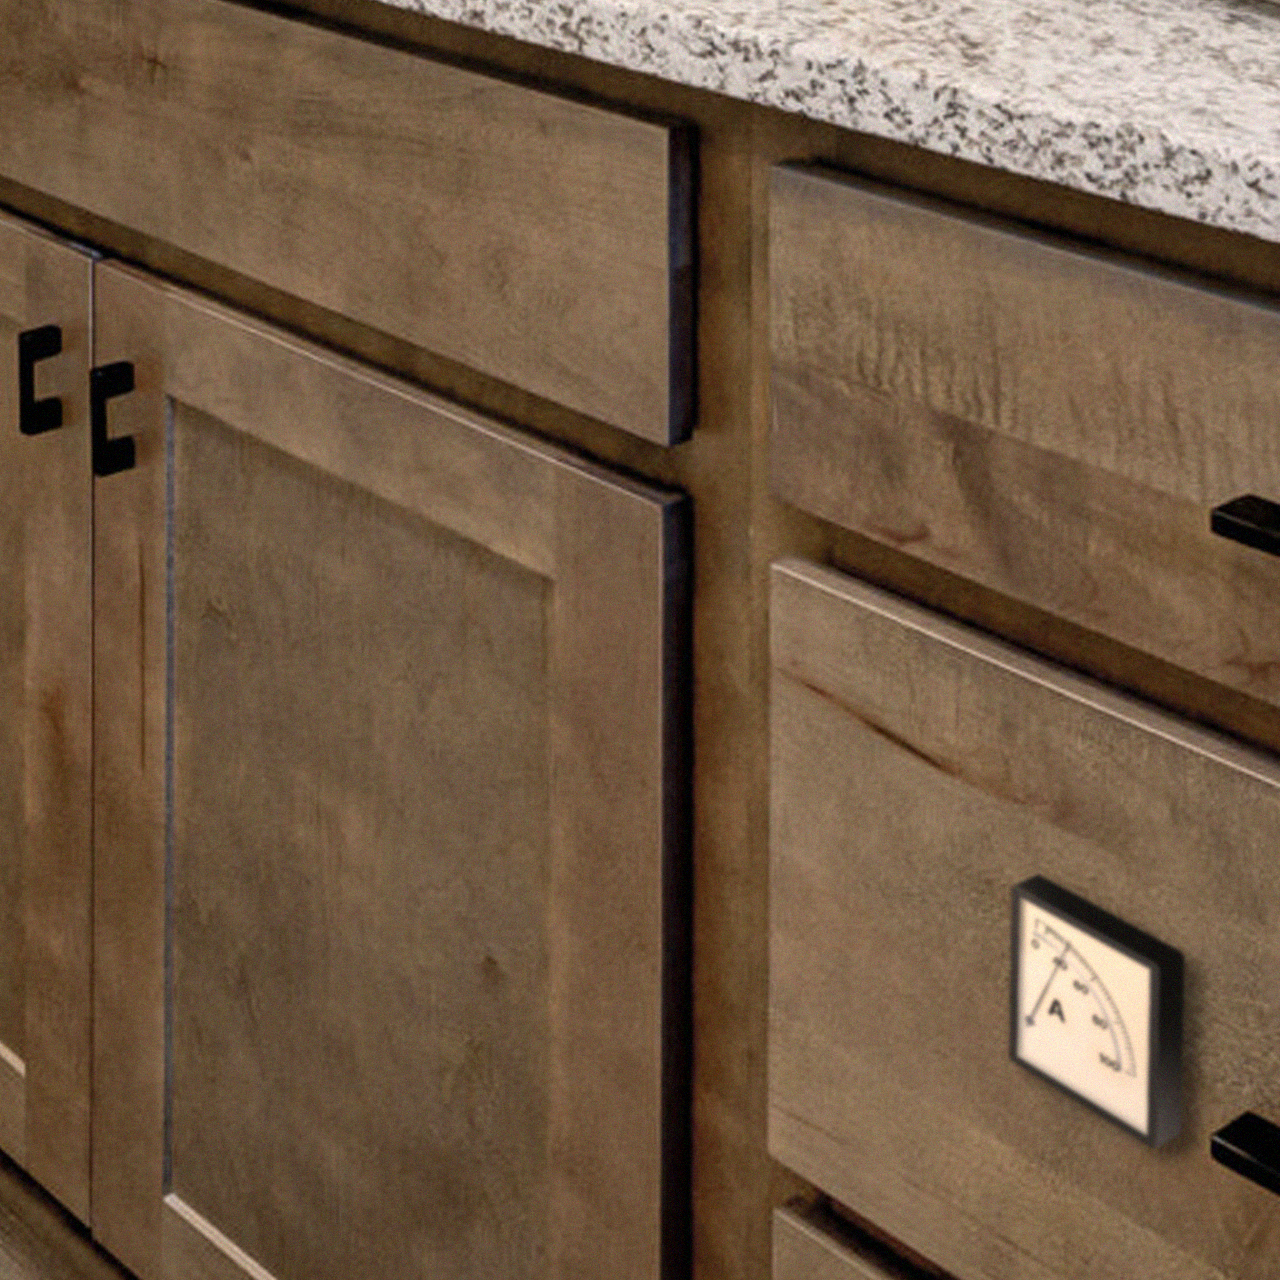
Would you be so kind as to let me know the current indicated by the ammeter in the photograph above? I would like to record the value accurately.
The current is 40 A
